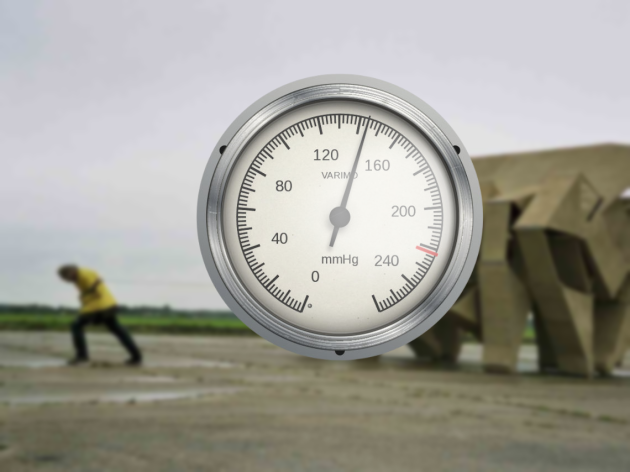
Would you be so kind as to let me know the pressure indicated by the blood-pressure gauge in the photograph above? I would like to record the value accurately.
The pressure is 144 mmHg
